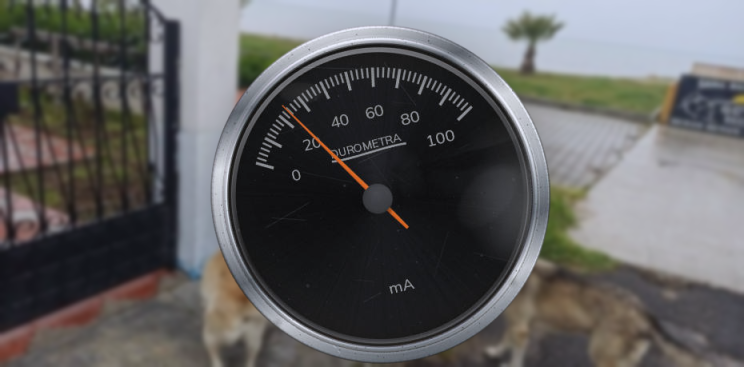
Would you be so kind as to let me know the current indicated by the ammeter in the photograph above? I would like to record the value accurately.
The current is 24 mA
